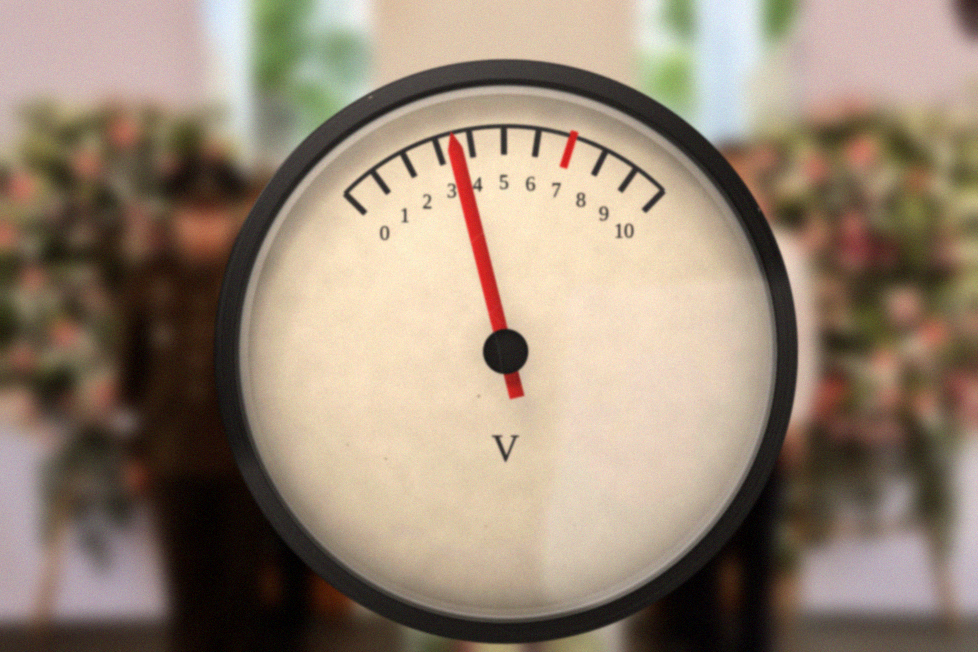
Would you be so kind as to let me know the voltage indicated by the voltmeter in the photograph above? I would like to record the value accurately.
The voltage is 3.5 V
